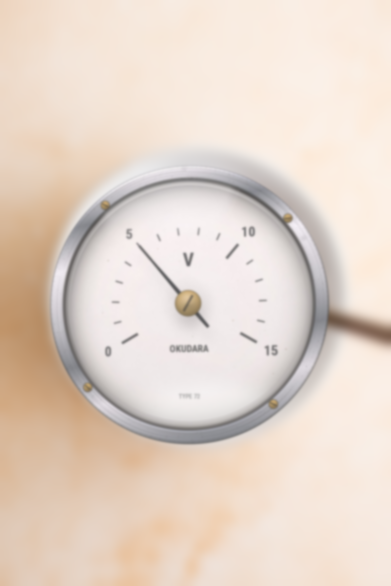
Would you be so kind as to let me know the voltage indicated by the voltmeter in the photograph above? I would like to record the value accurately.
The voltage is 5 V
